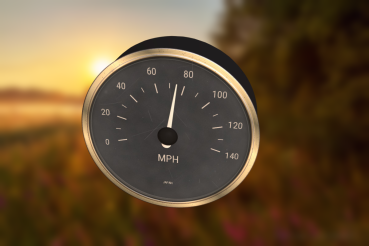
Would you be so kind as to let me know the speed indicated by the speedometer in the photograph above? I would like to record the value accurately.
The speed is 75 mph
